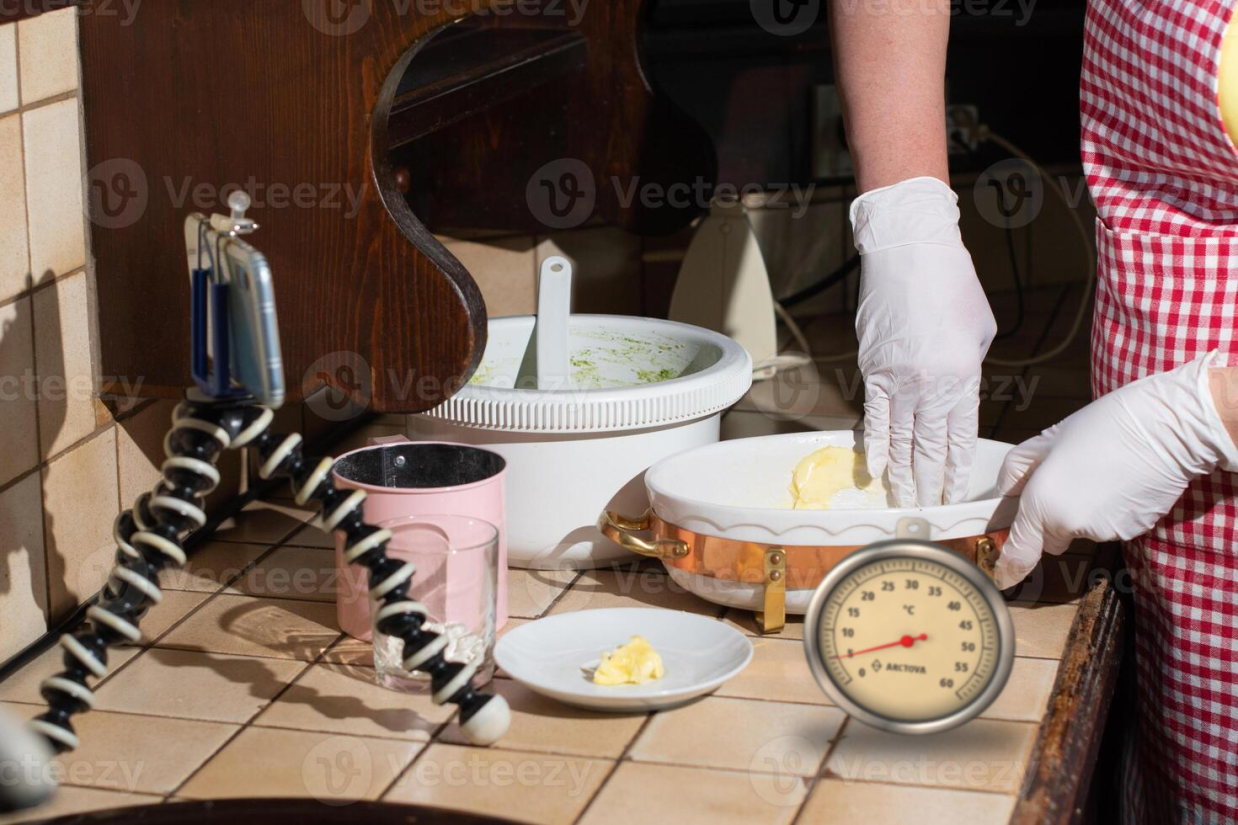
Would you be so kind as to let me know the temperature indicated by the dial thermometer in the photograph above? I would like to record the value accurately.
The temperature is 5 °C
